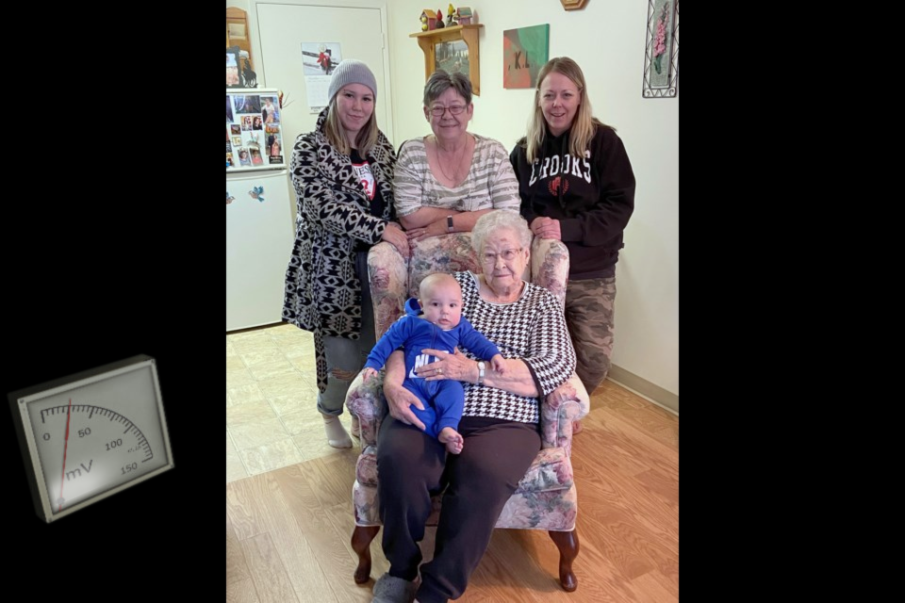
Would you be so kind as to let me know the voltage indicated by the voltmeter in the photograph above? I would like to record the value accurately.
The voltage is 25 mV
